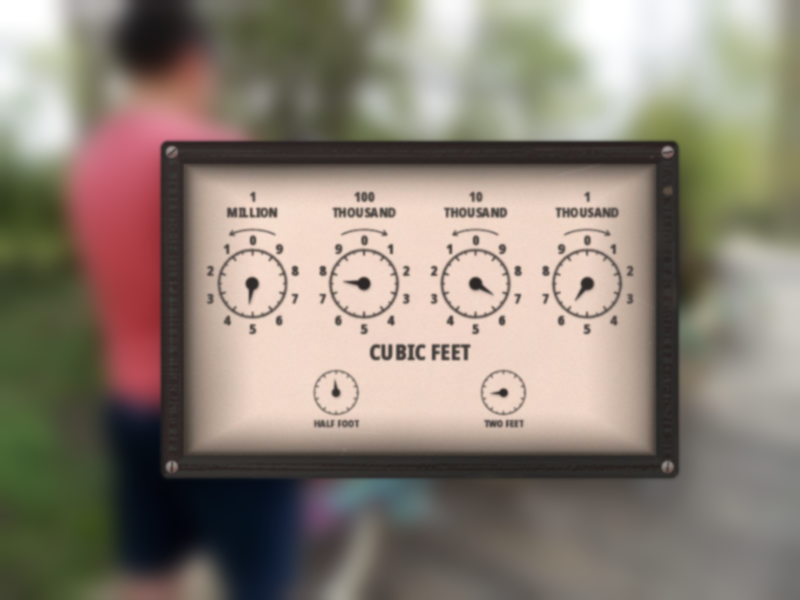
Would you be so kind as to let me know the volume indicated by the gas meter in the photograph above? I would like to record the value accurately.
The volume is 476600 ft³
